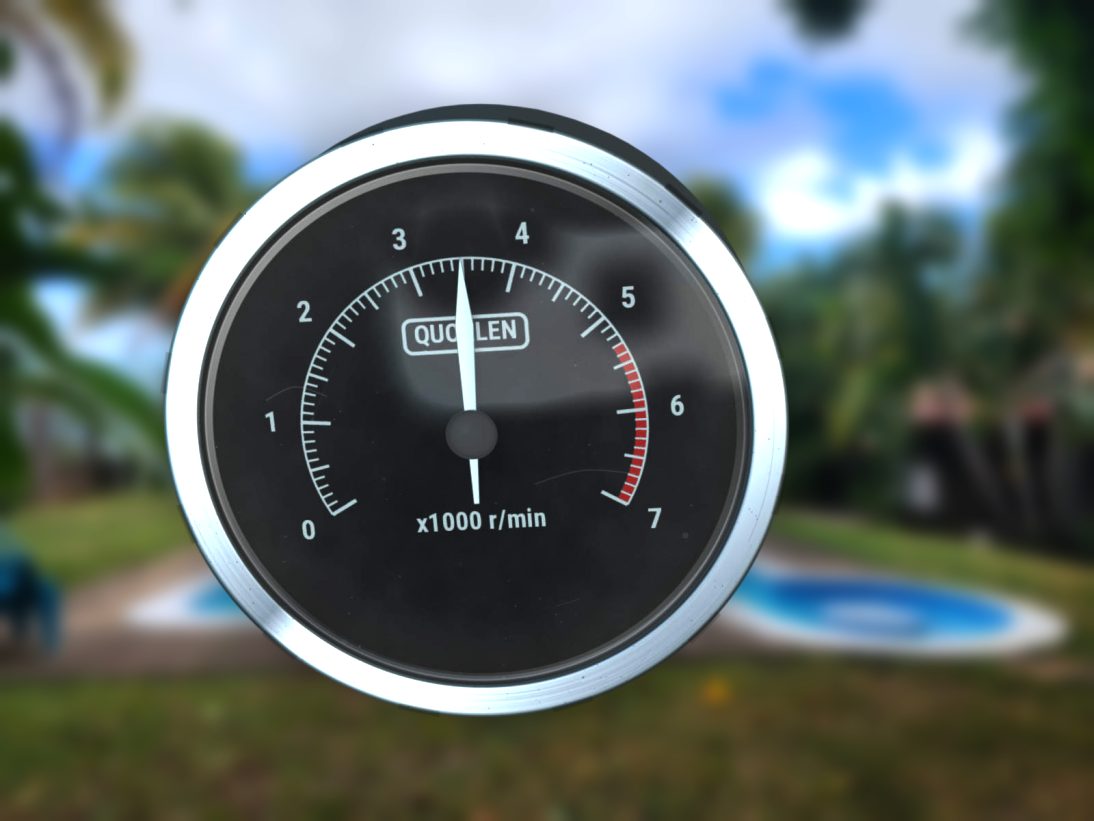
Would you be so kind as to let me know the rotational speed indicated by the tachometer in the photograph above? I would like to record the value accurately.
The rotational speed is 3500 rpm
